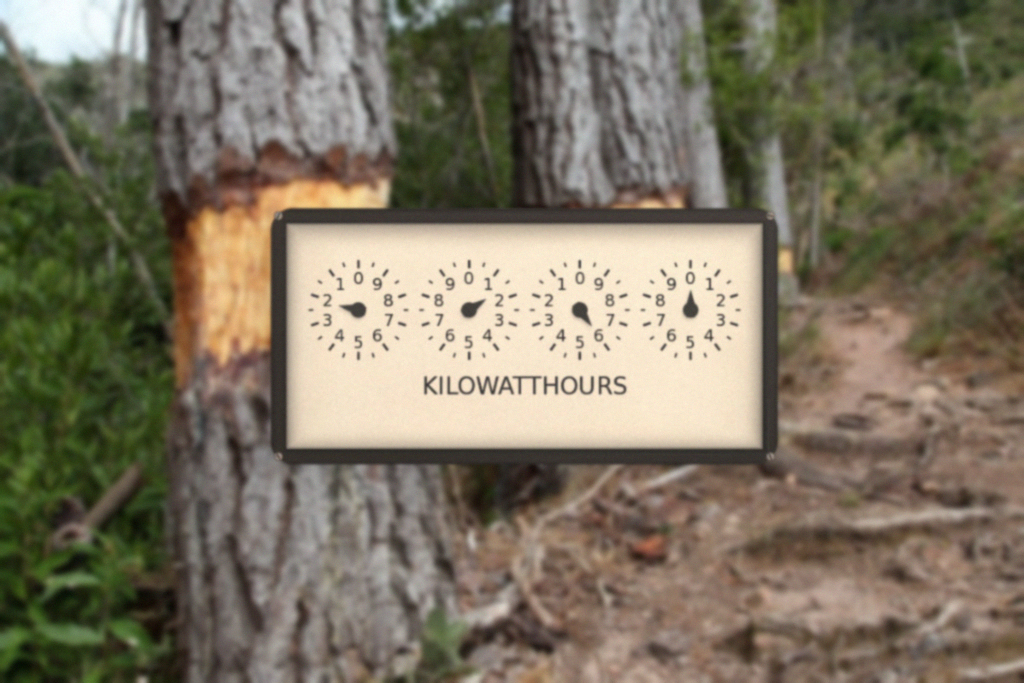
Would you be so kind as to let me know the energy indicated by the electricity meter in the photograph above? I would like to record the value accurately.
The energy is 2160 kWh
